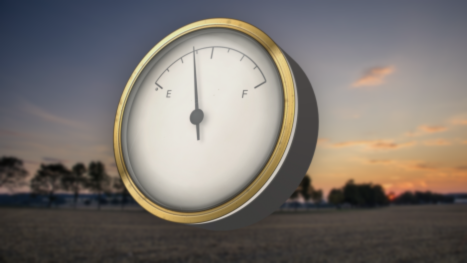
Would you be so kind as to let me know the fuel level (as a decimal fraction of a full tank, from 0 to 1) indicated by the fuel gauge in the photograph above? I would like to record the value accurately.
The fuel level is 0.375
